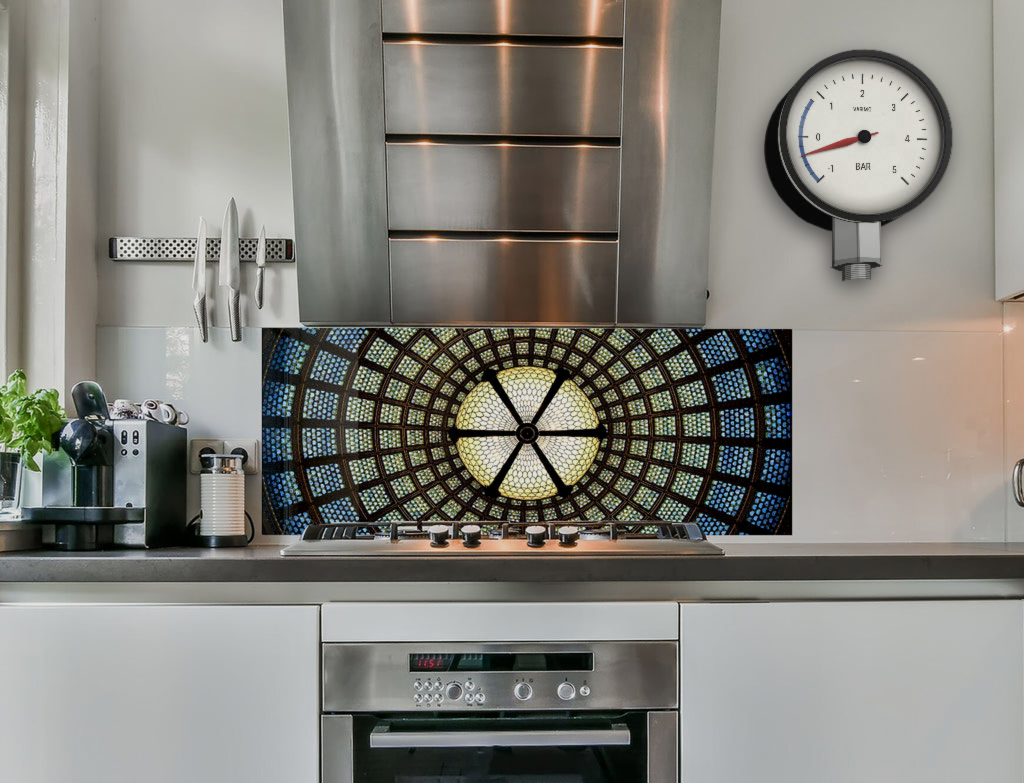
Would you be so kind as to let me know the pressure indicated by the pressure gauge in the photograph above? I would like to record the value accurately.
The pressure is -0.4 bar
